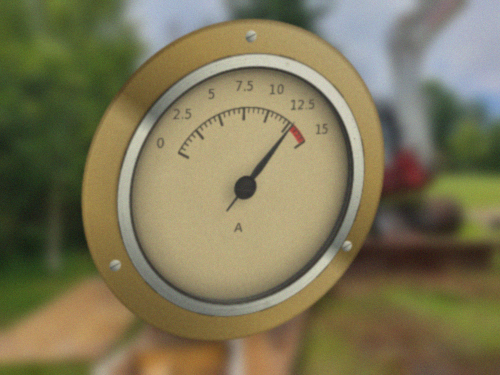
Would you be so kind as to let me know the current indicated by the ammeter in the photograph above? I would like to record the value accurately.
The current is 12.5 A
